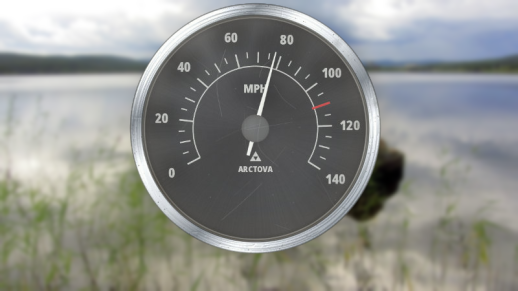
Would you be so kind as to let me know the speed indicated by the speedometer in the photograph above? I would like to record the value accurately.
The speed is 77.5 mph
